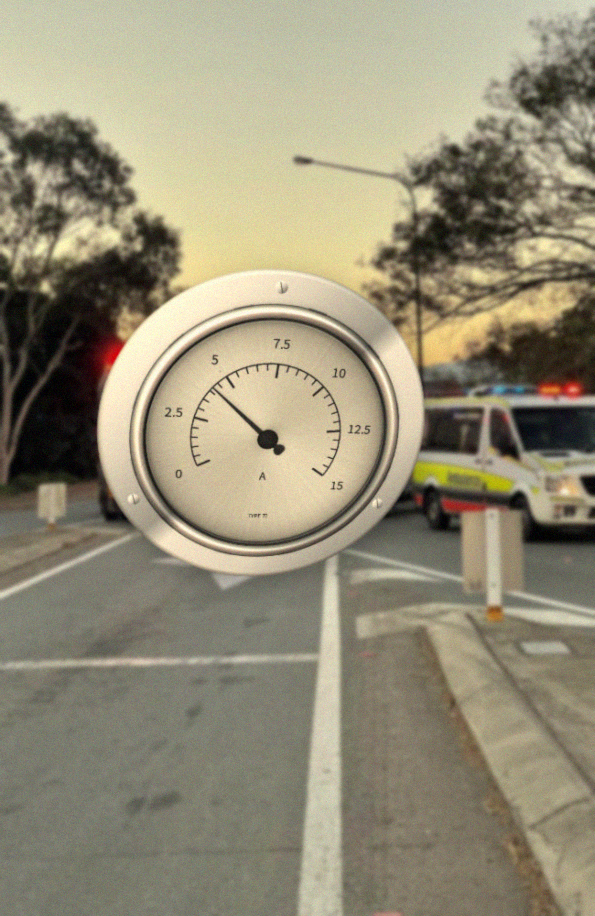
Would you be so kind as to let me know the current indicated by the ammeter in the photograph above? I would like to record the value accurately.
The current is 4.25 A
